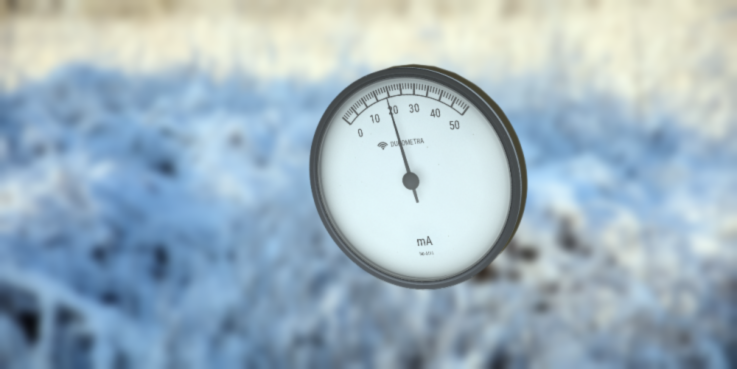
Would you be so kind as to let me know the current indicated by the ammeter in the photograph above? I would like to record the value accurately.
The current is 20 mA
